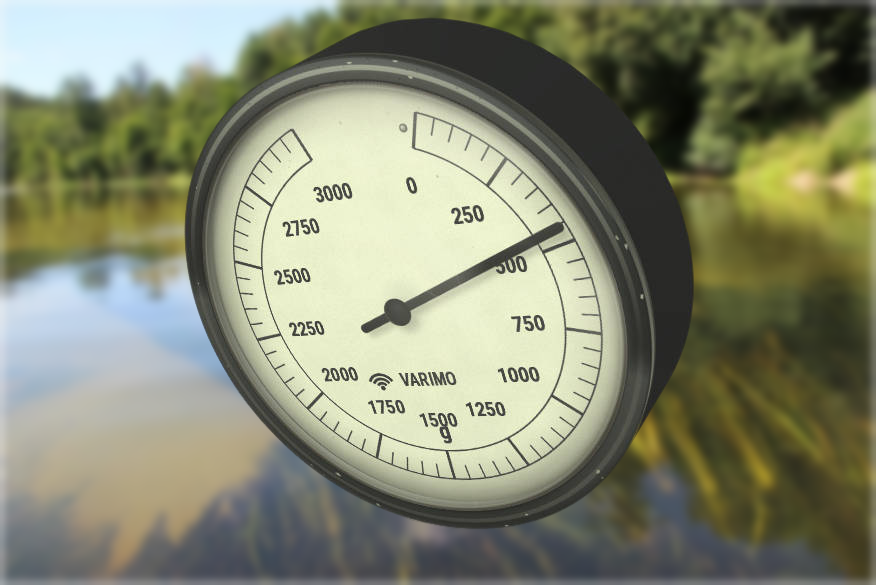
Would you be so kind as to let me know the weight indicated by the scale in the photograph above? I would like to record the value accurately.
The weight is 450 g
